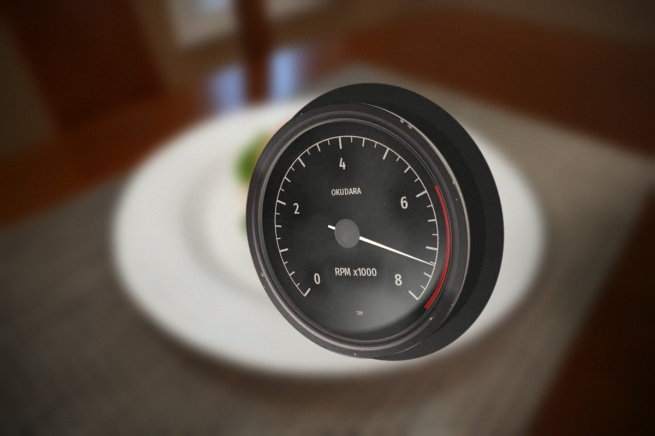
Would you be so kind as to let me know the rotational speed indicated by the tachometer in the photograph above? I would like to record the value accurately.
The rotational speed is 7250 rpm
